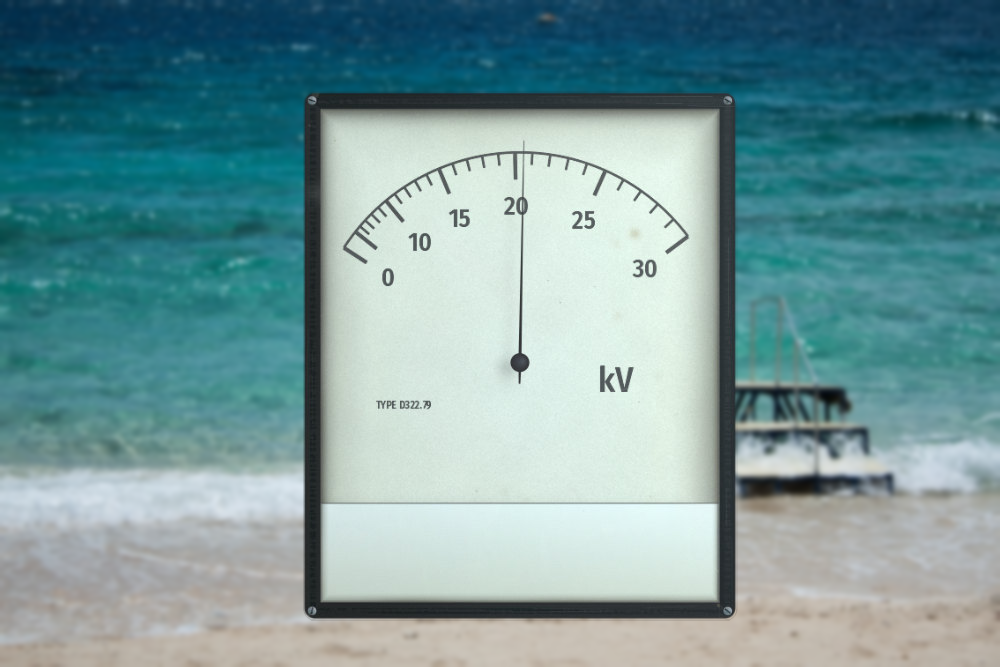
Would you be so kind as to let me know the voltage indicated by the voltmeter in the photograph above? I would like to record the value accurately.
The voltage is 20.5 kV
